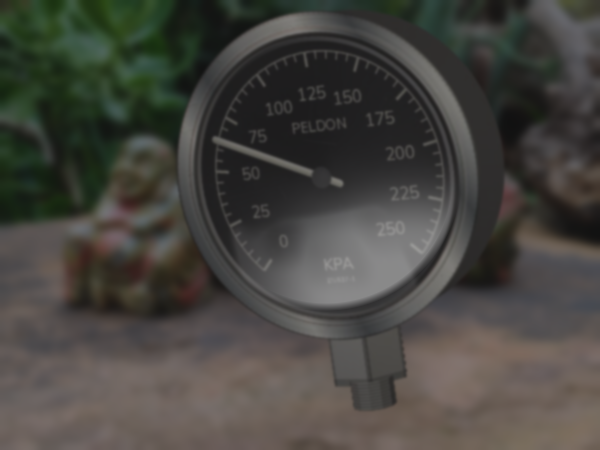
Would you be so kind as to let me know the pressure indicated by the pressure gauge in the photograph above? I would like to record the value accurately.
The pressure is 65 kPa
